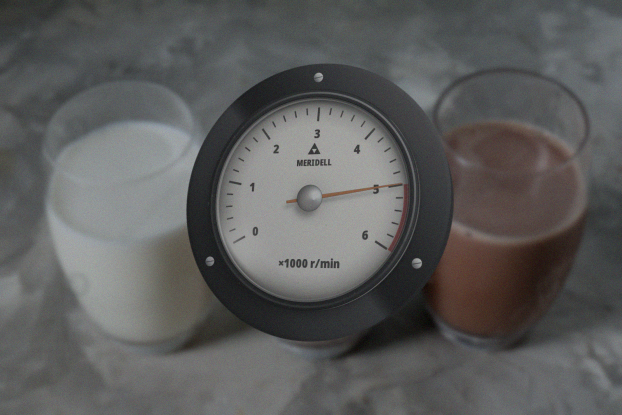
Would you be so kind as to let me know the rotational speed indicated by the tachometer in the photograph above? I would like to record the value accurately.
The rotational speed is 5000 rpm
